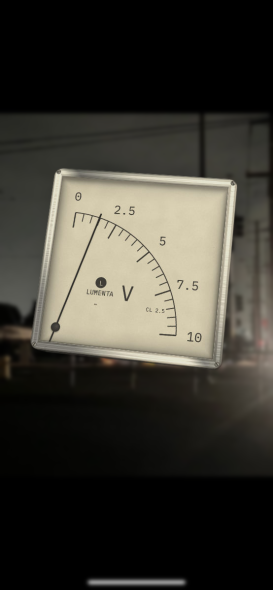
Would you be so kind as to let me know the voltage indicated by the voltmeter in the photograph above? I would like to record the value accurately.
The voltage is 1.5 V
